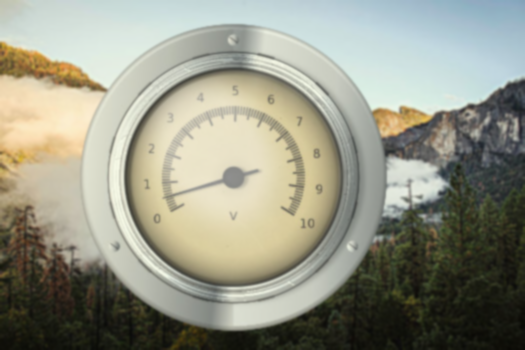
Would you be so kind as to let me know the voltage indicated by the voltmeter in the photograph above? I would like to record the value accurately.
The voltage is 0.5 V
